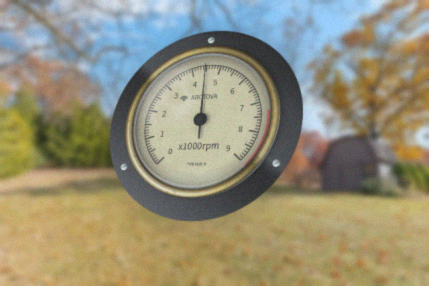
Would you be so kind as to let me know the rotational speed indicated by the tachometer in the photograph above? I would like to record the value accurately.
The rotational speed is 4500 rpm
